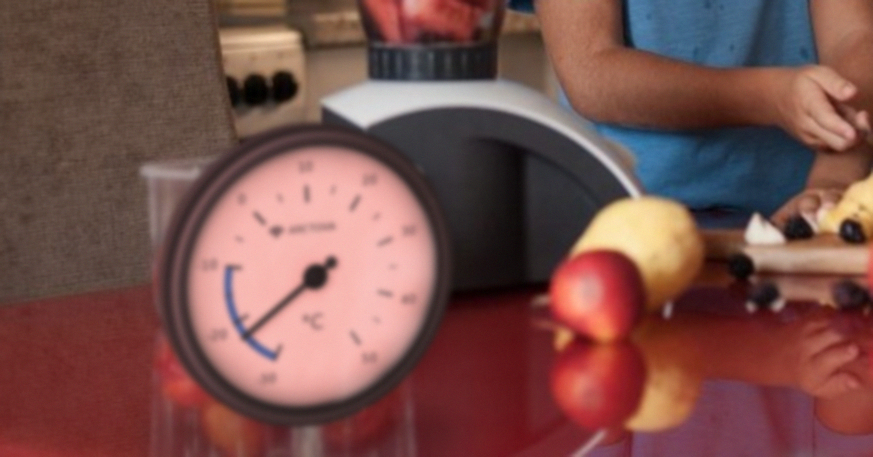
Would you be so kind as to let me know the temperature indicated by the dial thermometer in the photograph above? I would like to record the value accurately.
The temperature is -22.5 °C
